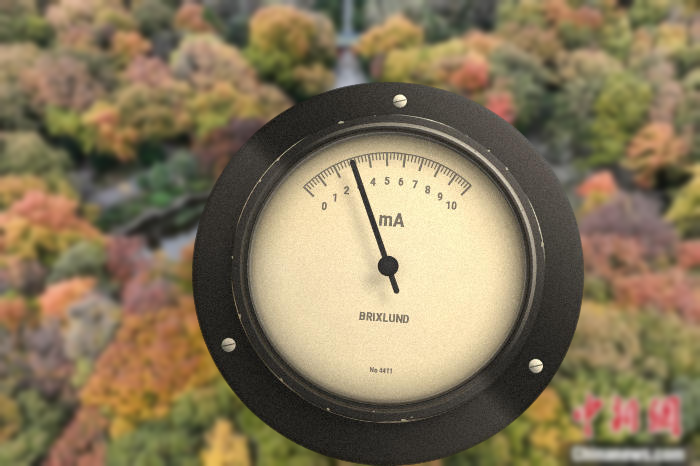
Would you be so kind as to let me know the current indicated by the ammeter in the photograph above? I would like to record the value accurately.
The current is 3 mA
